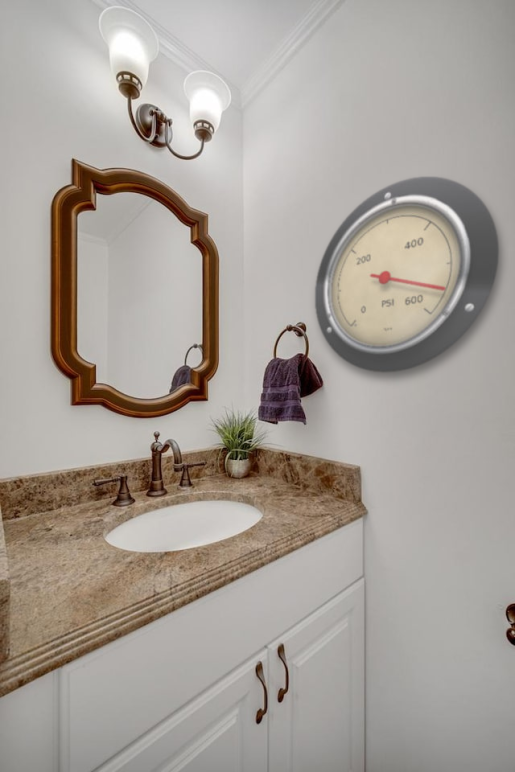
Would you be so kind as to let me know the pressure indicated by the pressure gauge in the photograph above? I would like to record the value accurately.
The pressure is 550 psi
